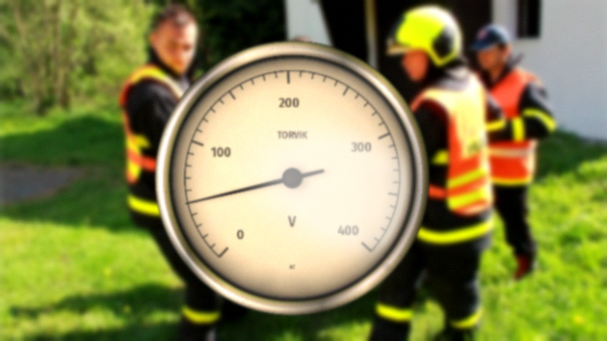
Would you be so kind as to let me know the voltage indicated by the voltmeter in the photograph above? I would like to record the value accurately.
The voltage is 50 V
